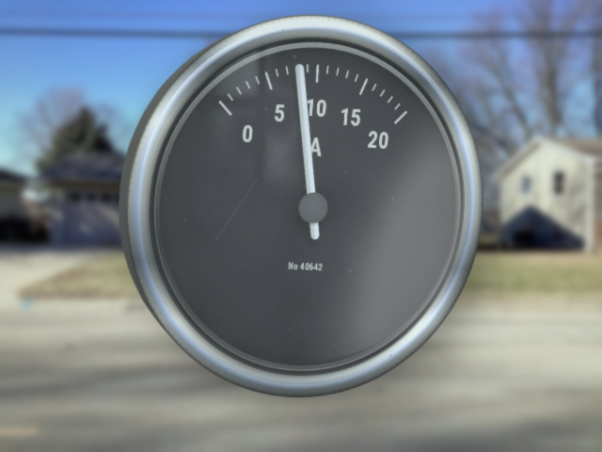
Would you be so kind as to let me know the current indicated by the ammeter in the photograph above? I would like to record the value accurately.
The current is 8 A
